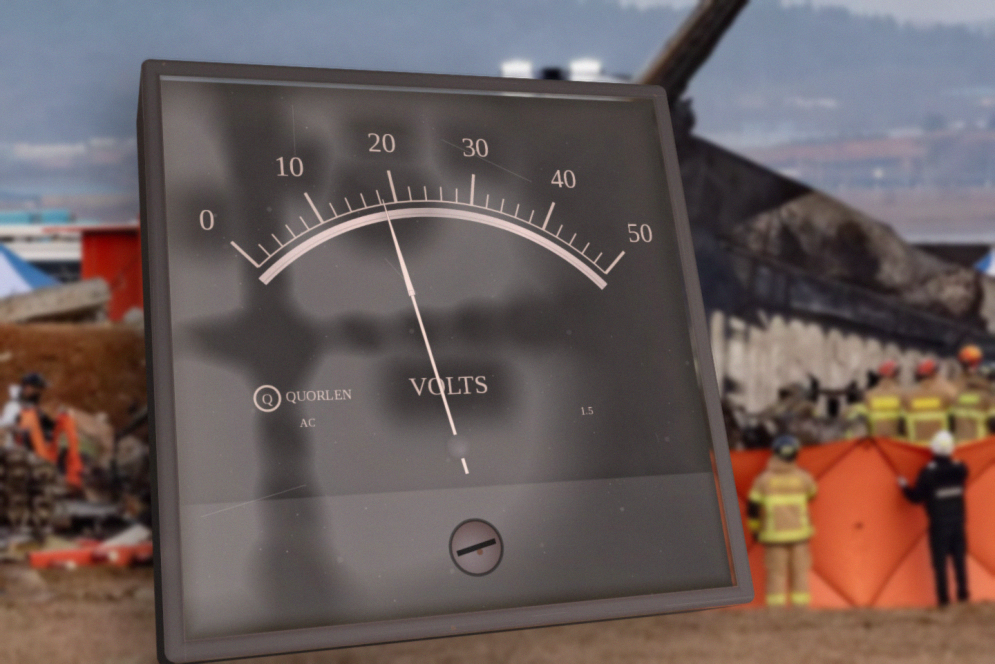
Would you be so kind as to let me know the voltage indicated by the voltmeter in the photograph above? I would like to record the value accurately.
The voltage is 18 V
